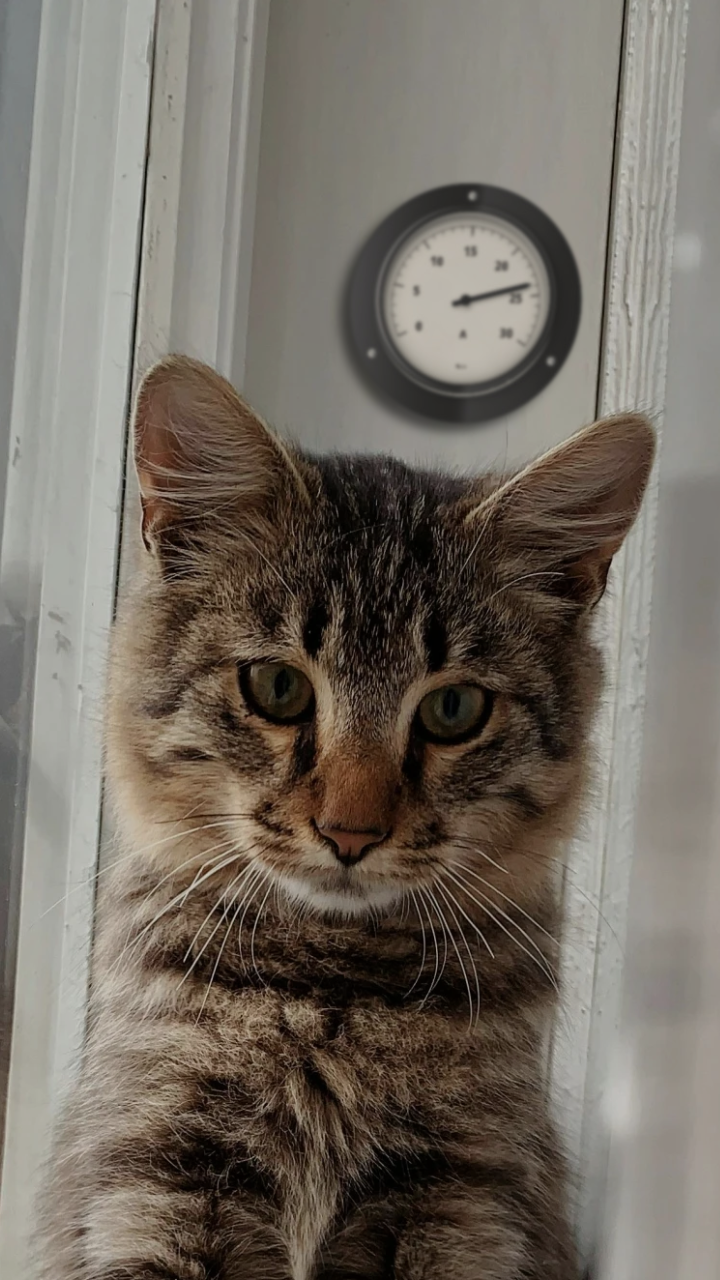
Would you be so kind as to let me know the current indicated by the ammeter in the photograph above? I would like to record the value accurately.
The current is 24 A
